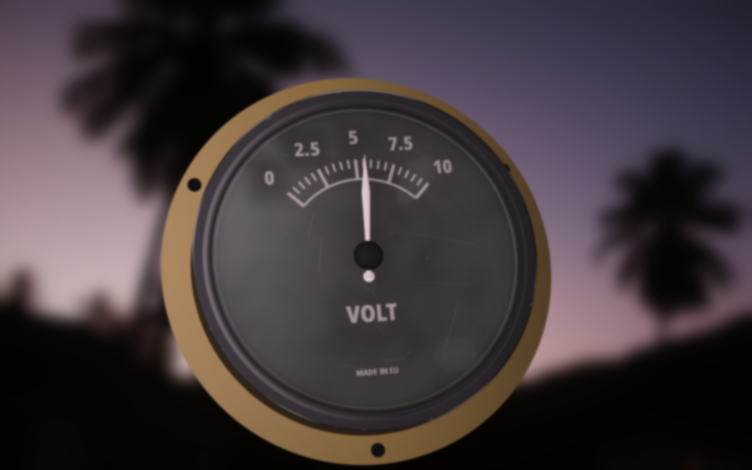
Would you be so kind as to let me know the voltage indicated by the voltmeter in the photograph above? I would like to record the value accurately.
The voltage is 5.5 V
